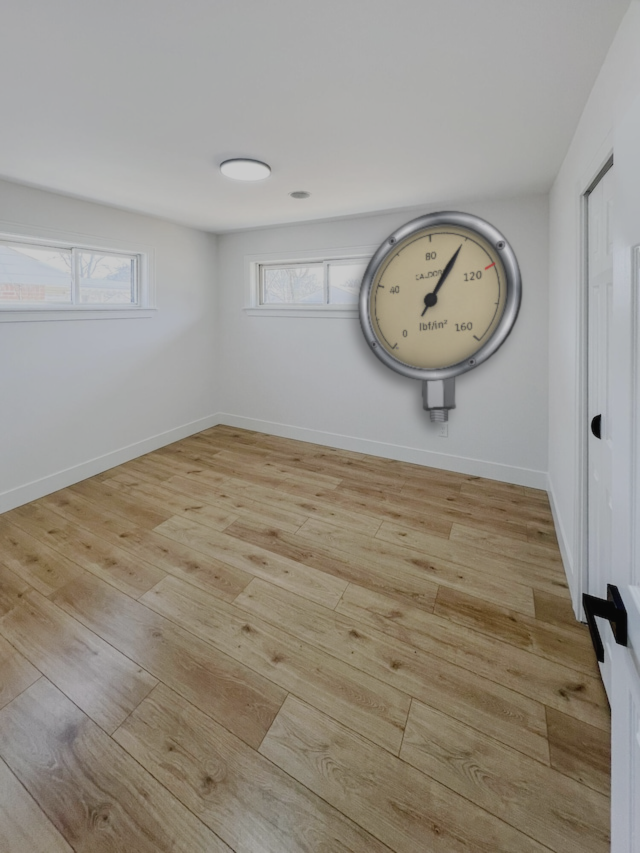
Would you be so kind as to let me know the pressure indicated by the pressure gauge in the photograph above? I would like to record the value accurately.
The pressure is 100 psi
